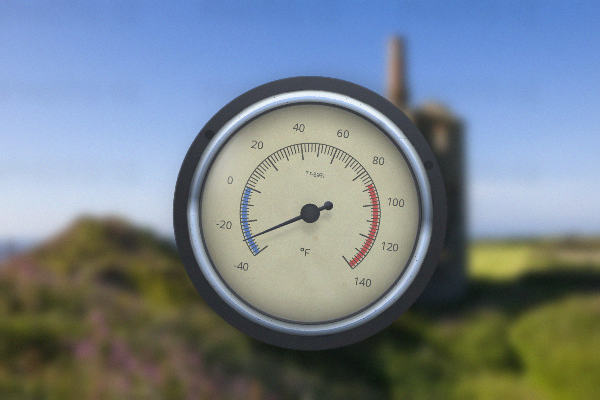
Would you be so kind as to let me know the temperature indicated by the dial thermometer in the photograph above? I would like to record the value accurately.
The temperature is -30 °F
